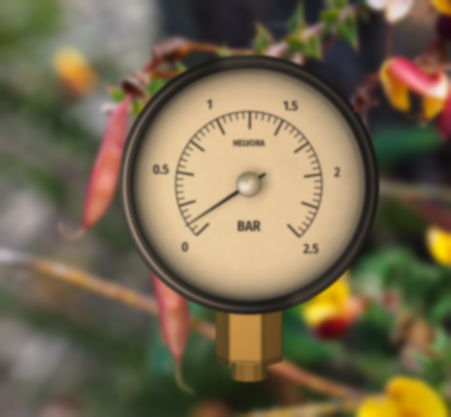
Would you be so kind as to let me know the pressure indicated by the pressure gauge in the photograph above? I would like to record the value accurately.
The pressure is 0.1 bar
